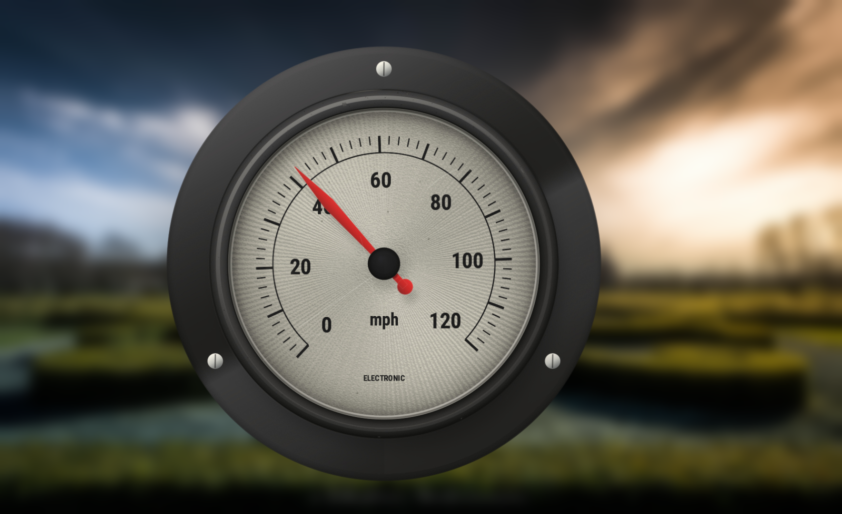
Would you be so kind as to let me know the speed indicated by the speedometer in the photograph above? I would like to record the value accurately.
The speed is 42 mph
